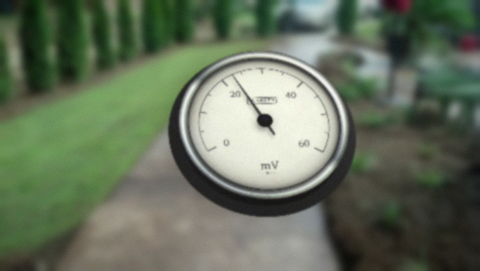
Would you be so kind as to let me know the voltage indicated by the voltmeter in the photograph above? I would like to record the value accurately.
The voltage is 22.5 mV
